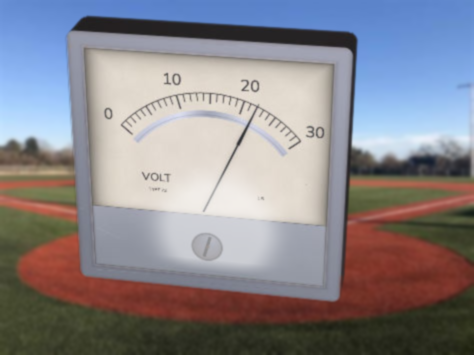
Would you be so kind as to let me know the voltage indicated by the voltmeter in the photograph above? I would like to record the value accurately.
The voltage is 22 V
